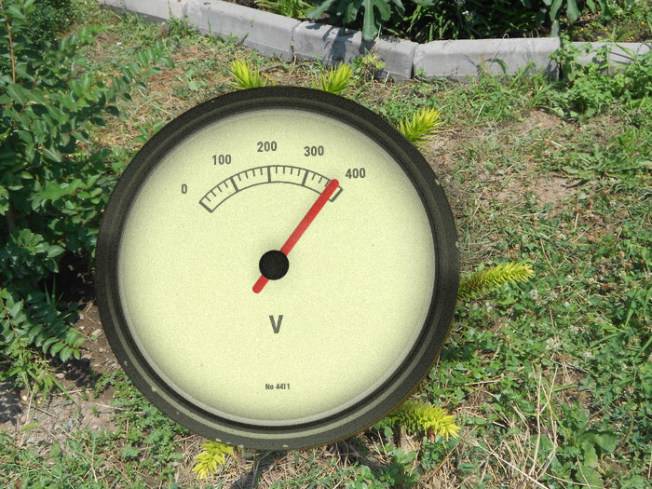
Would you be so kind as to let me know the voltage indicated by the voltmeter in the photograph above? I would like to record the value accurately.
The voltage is 380 V
